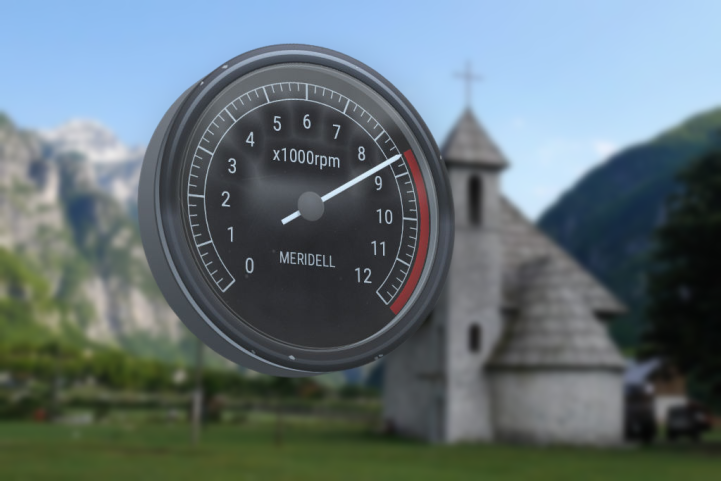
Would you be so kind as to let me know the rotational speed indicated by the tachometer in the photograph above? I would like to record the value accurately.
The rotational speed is 8600 rpm
